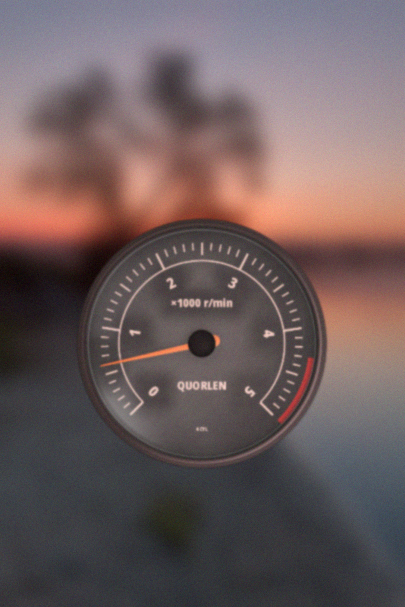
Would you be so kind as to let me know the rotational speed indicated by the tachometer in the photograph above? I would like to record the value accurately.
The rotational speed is 600 rpm
